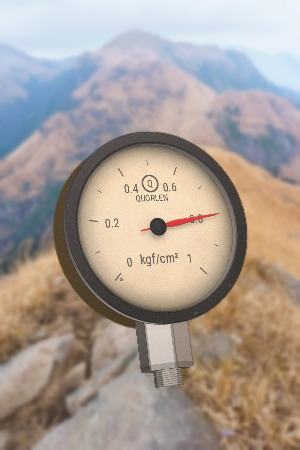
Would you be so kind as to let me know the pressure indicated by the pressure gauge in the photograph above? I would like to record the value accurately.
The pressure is 0.8 kg/cm²
